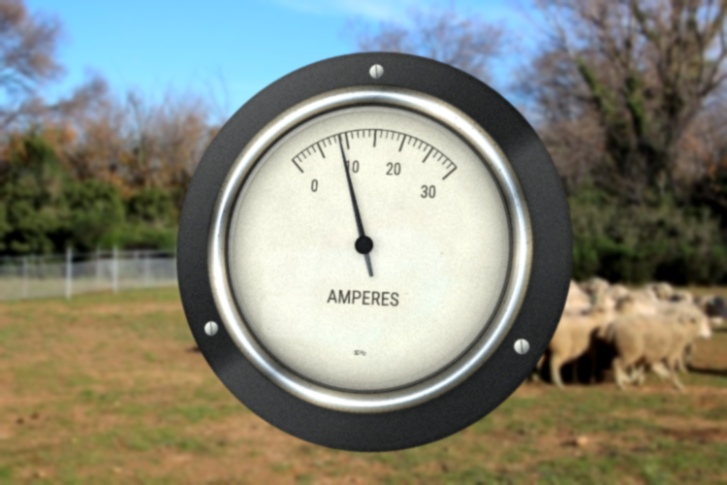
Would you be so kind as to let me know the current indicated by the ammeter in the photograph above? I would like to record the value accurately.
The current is 9 A
